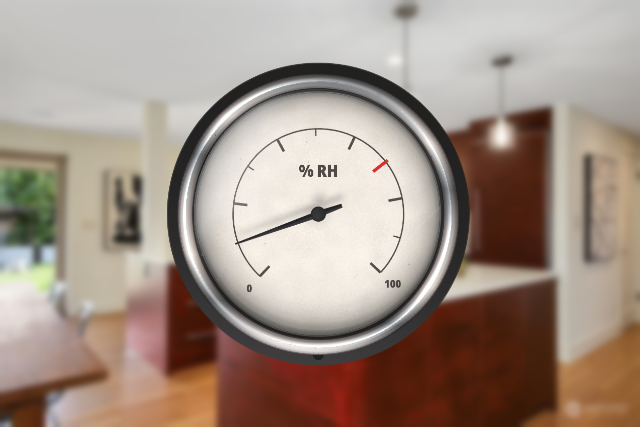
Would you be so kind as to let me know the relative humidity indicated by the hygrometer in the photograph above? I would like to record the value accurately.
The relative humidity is 10 %
